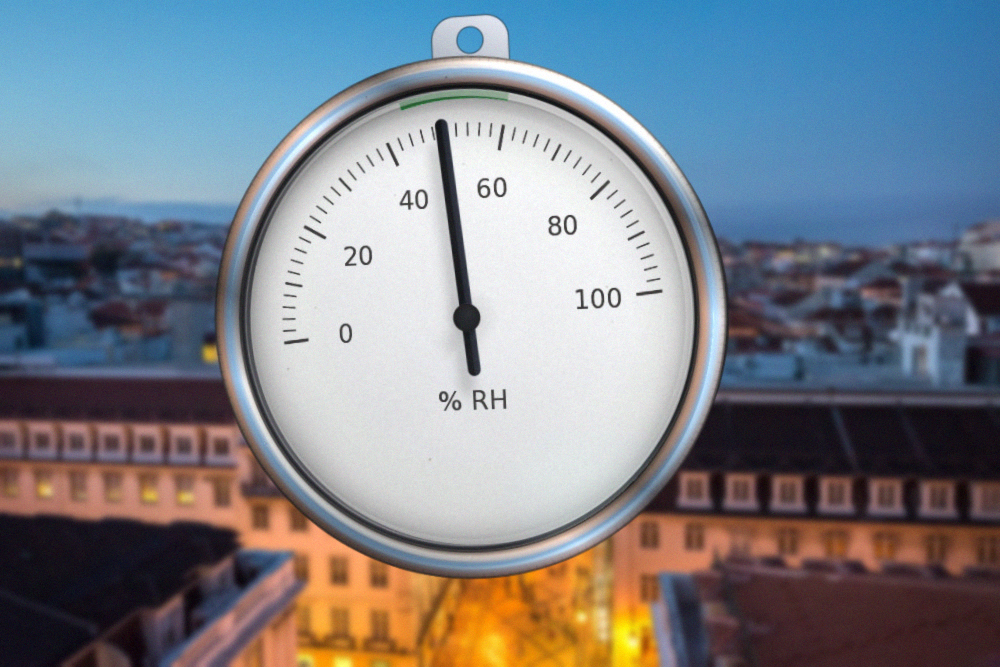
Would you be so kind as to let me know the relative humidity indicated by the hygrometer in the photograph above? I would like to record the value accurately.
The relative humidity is 50 %
